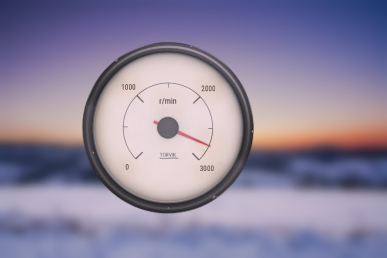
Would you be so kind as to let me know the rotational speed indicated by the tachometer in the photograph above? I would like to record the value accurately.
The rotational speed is 2750 rpm
